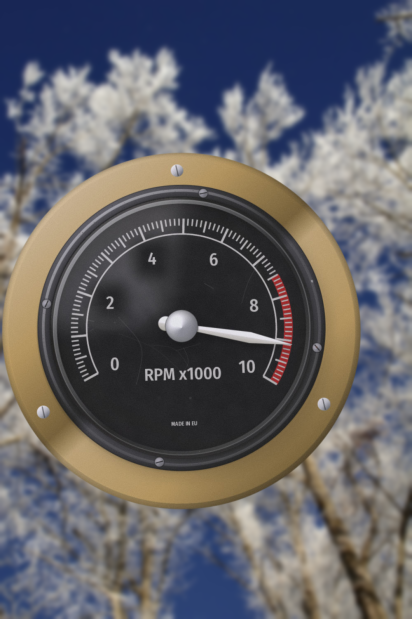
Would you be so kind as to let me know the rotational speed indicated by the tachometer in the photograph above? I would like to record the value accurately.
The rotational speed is 9100 rpm
